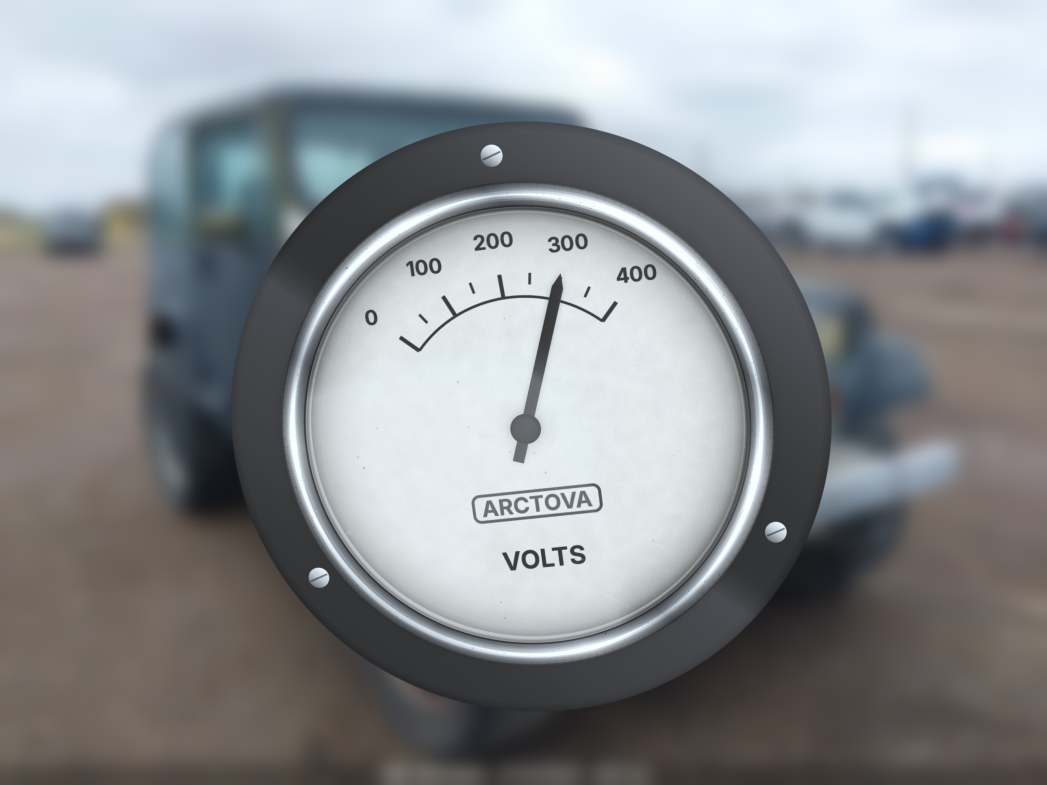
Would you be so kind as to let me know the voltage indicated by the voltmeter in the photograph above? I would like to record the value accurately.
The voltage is 300 V
